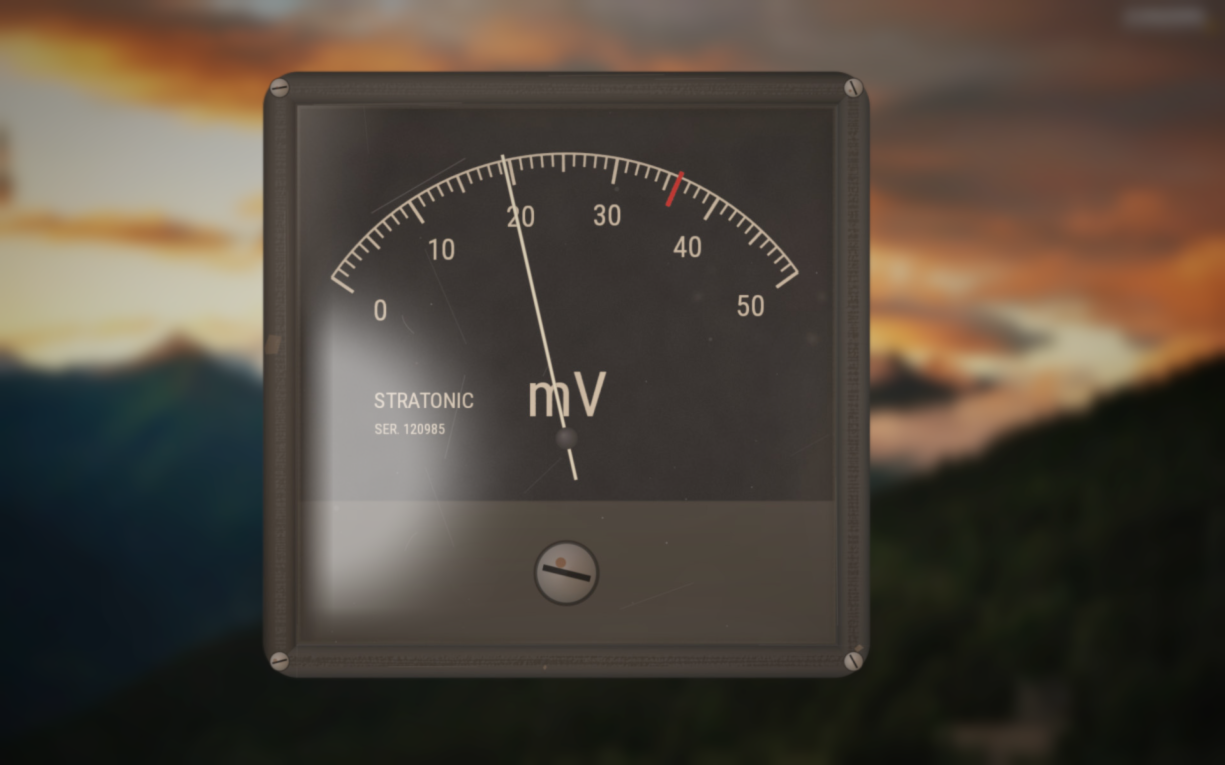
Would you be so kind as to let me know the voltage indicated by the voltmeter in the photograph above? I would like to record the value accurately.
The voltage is 19.5 mV
